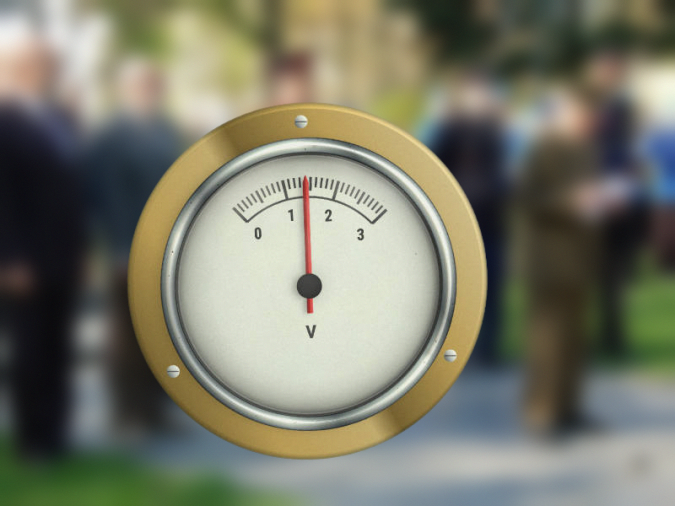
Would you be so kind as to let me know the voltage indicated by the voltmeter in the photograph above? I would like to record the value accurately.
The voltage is 1.4 V
